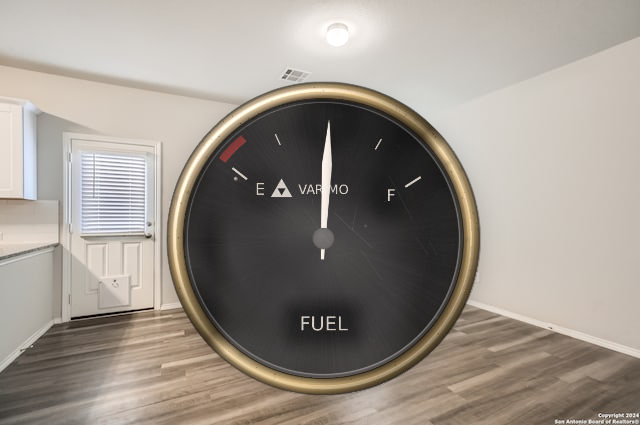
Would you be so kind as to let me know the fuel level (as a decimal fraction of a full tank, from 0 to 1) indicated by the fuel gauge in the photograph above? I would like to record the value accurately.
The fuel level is 0.5
